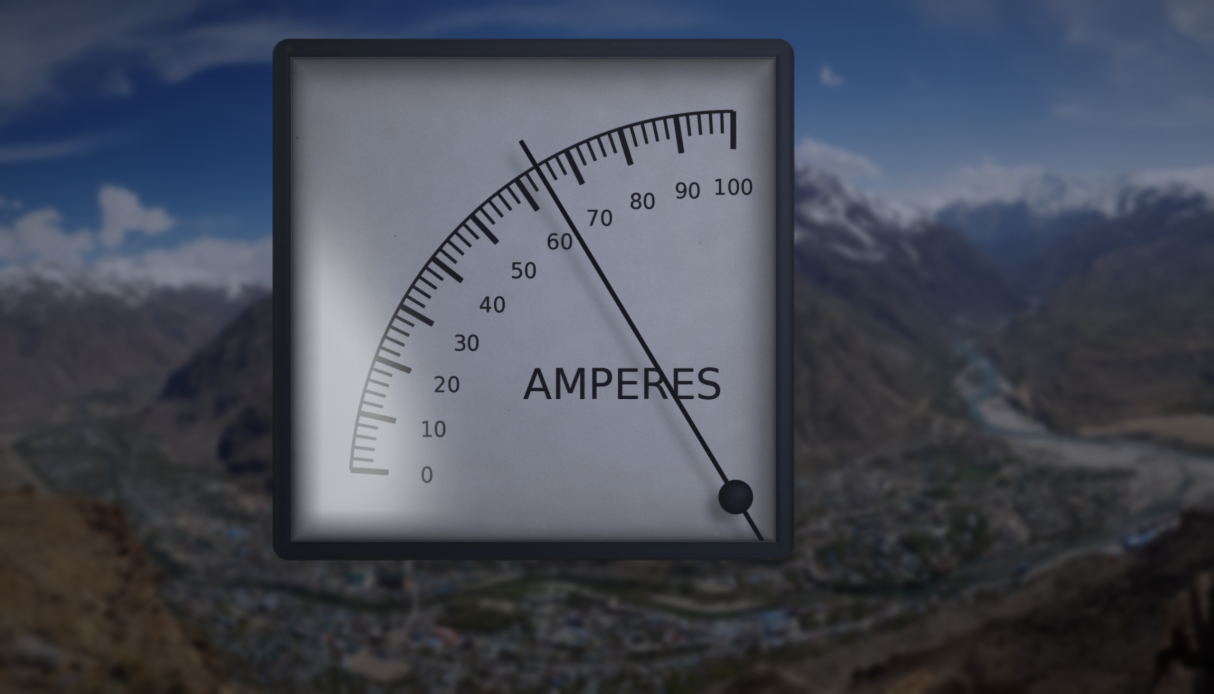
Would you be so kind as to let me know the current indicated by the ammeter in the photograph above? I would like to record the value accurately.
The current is 64 A
